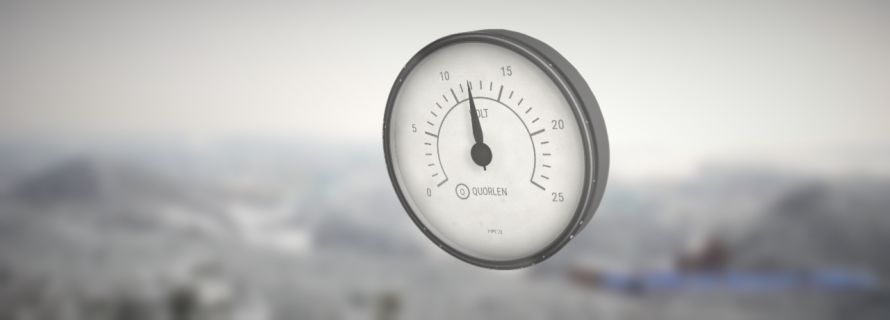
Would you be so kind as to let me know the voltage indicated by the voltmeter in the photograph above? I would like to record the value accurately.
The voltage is 12 V
